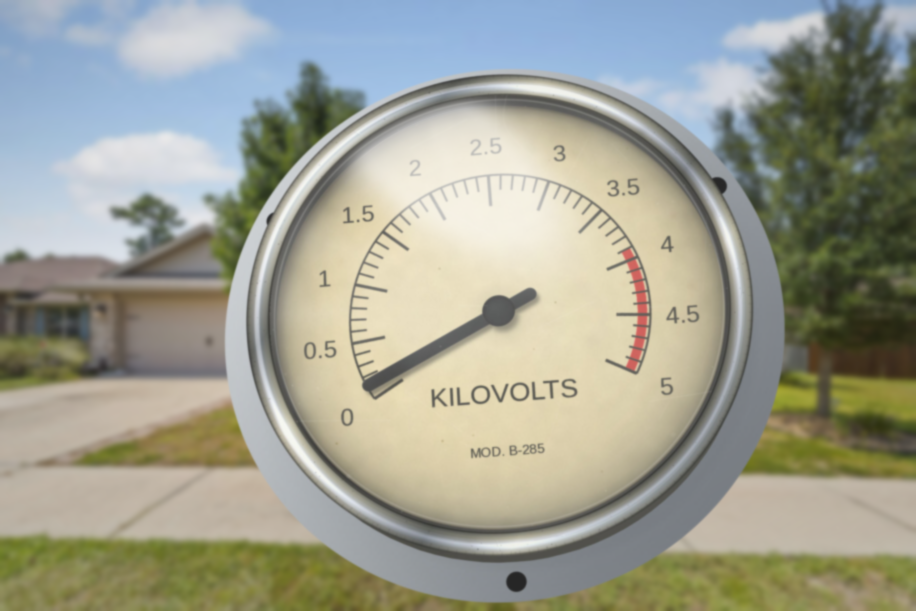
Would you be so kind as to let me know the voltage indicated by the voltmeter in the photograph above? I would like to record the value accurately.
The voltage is 0.1 kV
